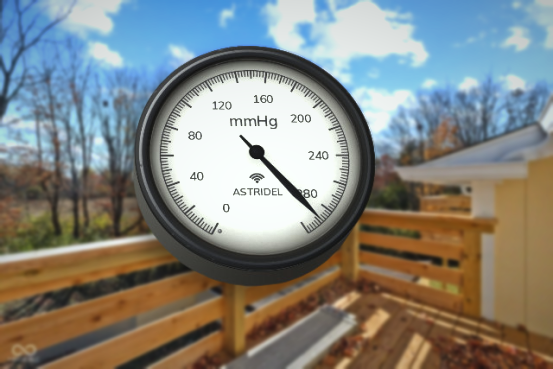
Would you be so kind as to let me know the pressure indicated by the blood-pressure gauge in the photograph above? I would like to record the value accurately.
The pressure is 290 mmHg
